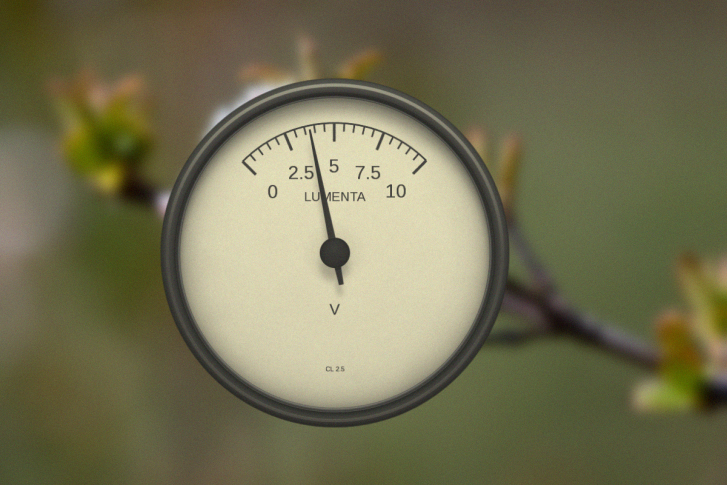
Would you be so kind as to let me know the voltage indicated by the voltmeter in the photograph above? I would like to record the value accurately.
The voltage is 3.75 V
